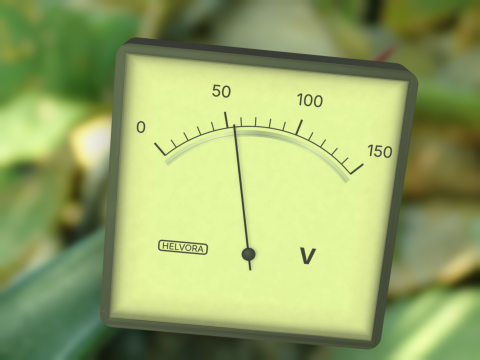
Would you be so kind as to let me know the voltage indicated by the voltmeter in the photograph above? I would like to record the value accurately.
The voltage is 55 V
